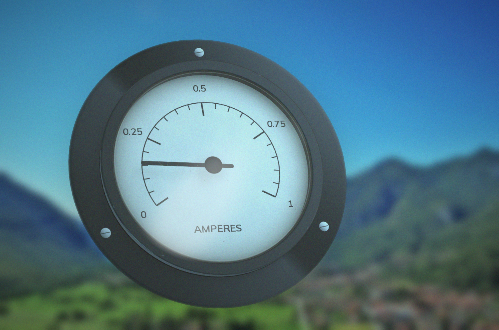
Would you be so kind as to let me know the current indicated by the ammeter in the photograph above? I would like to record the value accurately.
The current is 0.15 A
